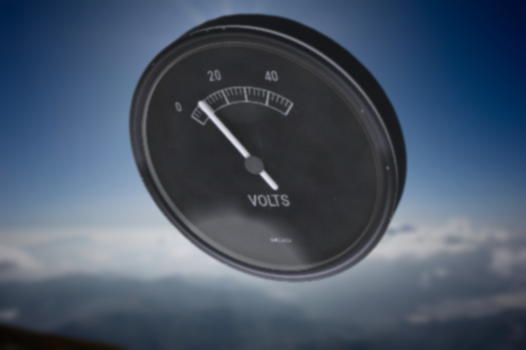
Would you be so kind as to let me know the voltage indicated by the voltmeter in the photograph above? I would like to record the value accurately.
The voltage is 10 V
